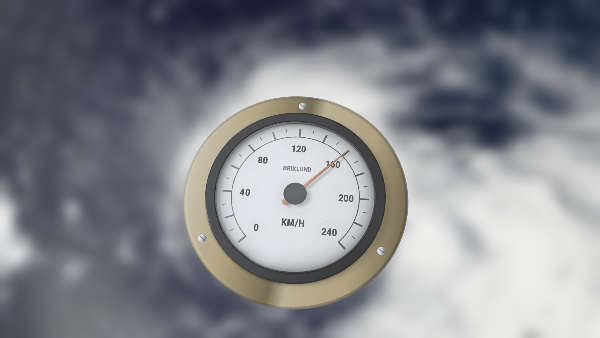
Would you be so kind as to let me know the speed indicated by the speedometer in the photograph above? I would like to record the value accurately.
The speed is 160 km/h
